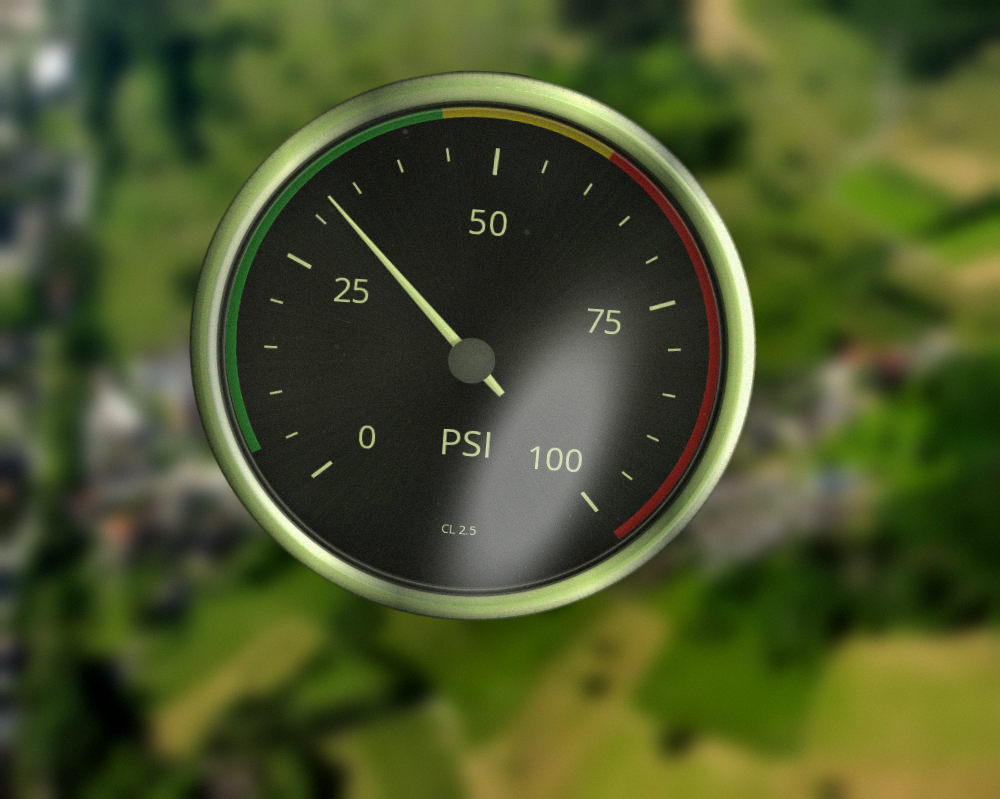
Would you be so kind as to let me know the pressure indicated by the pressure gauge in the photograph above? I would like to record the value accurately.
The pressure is 32.5 psi
